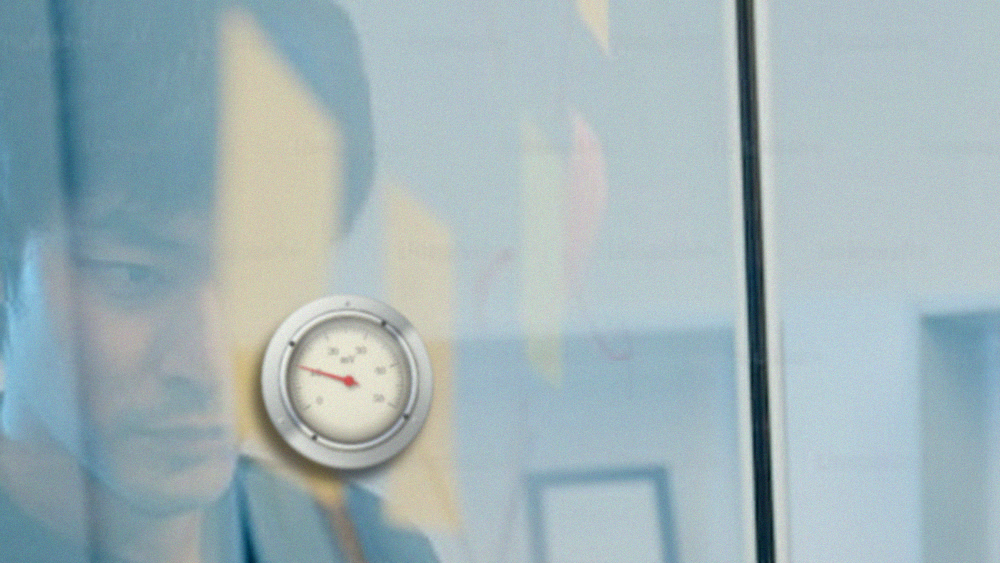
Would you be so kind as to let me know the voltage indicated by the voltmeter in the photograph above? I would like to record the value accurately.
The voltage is 10 mV
